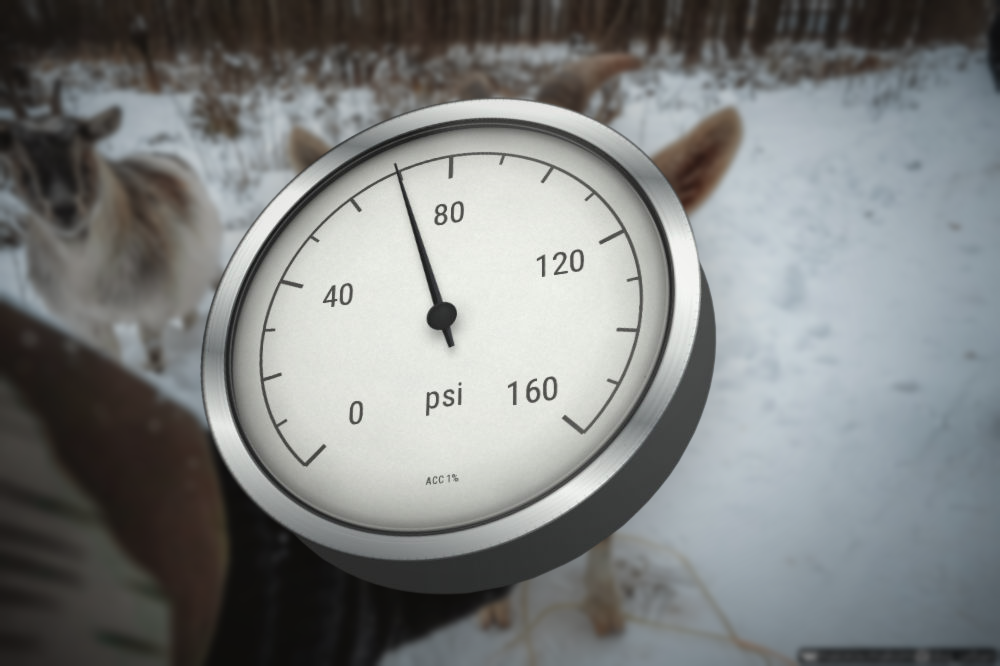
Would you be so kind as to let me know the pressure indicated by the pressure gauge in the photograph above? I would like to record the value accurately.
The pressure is 70 psi
